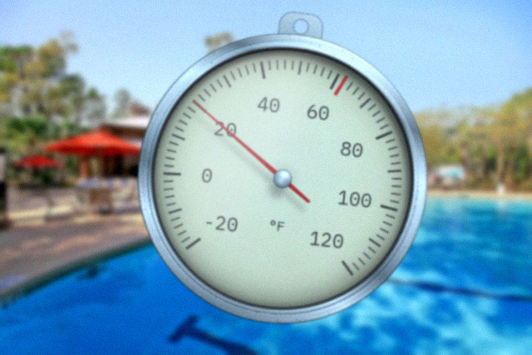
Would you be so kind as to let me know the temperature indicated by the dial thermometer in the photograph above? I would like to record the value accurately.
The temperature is 20 °F
